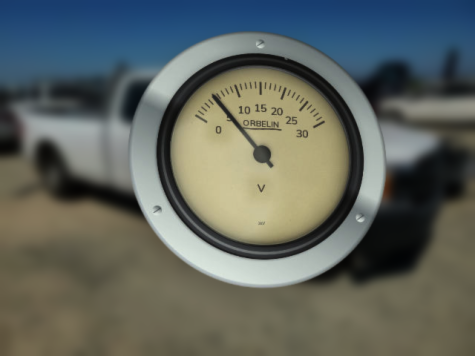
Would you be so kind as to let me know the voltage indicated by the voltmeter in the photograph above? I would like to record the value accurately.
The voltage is 5 V
